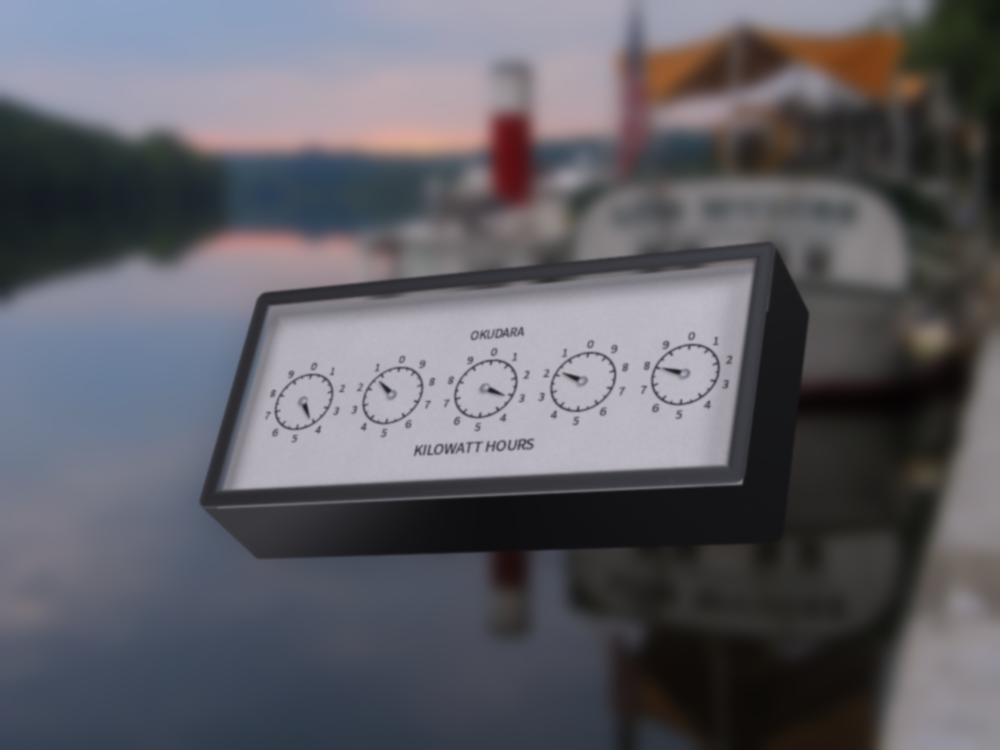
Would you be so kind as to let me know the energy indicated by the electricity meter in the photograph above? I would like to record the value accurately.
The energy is 41318 kWh
